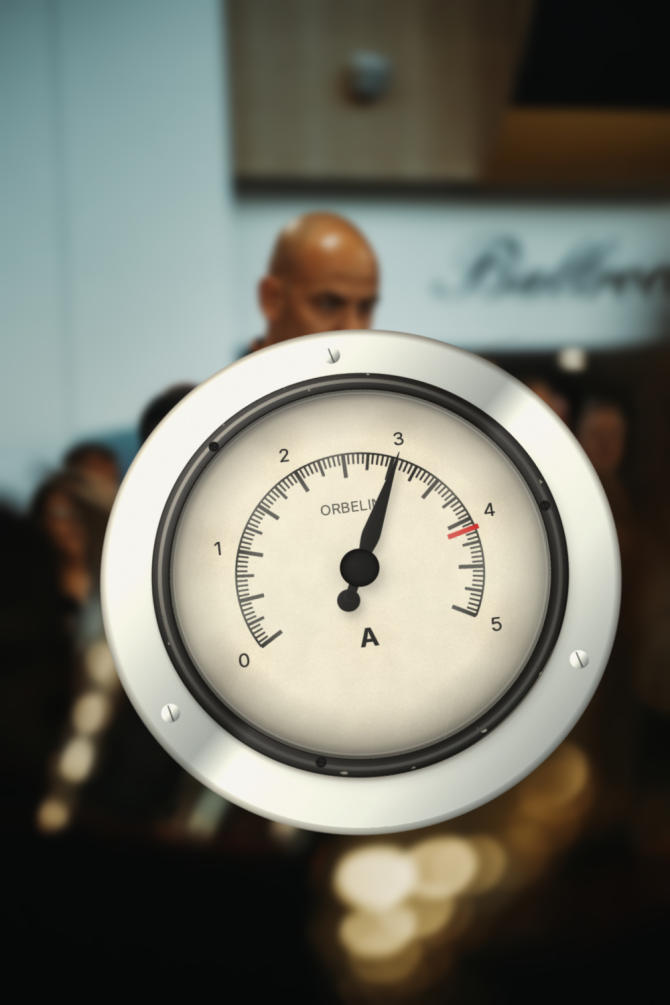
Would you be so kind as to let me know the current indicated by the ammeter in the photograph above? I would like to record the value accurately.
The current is 3.05 A
